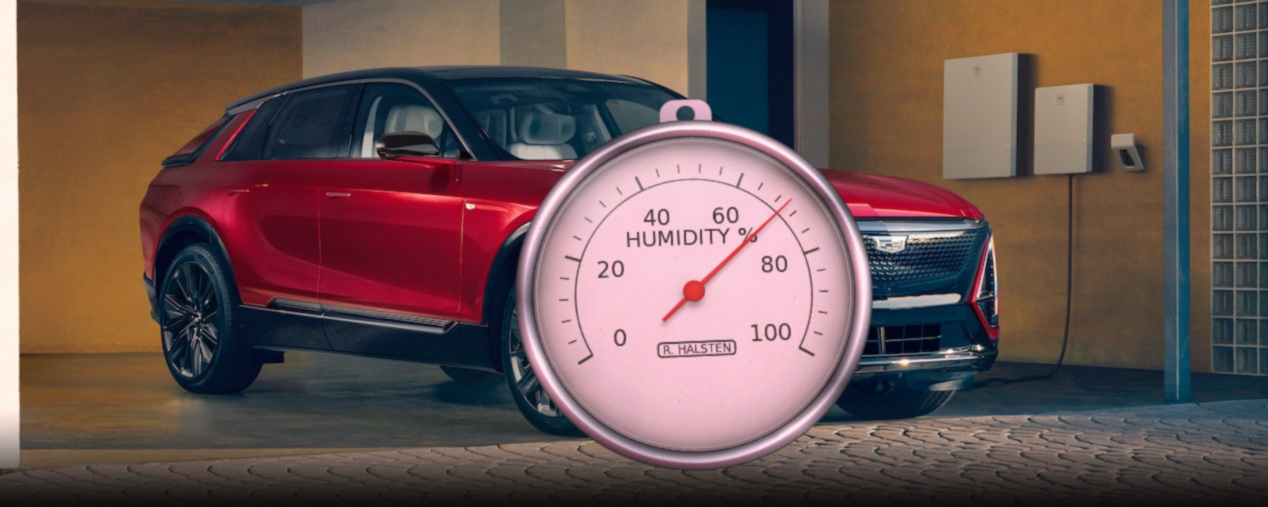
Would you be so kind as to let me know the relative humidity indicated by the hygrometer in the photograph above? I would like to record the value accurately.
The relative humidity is 70 %
